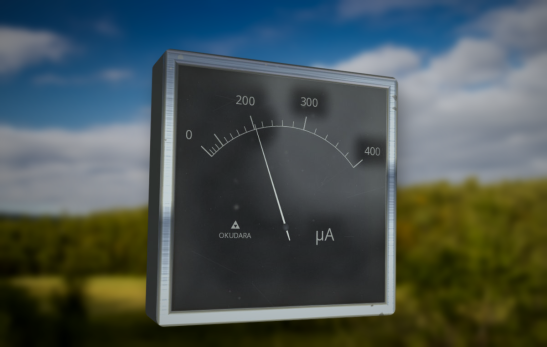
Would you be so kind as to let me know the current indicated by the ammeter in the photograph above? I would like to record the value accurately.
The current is 200 µA
